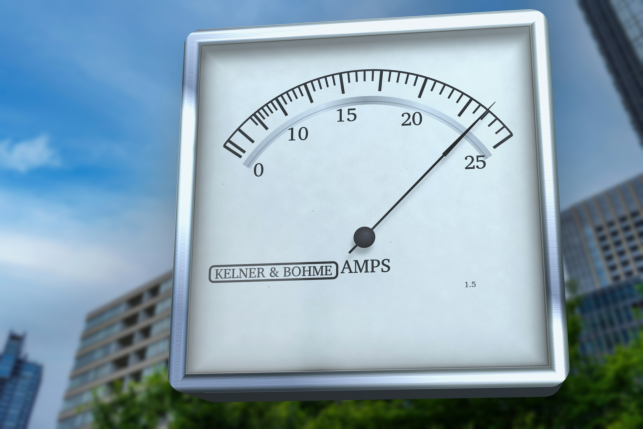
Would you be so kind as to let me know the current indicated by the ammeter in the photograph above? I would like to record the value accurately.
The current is 23.5 A
